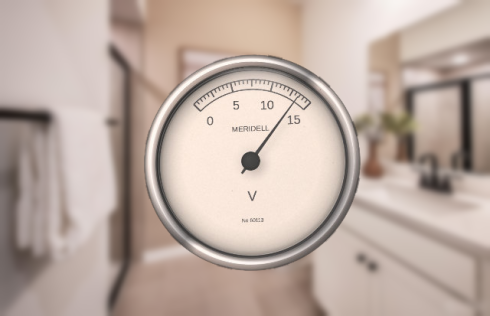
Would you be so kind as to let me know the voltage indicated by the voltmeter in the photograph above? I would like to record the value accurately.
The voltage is 13.5 V
